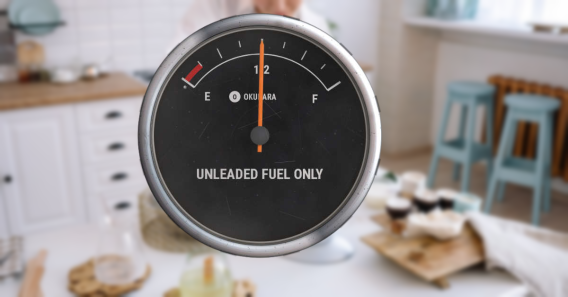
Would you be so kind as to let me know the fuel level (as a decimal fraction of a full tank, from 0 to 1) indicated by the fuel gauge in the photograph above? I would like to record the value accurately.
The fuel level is 0.5
